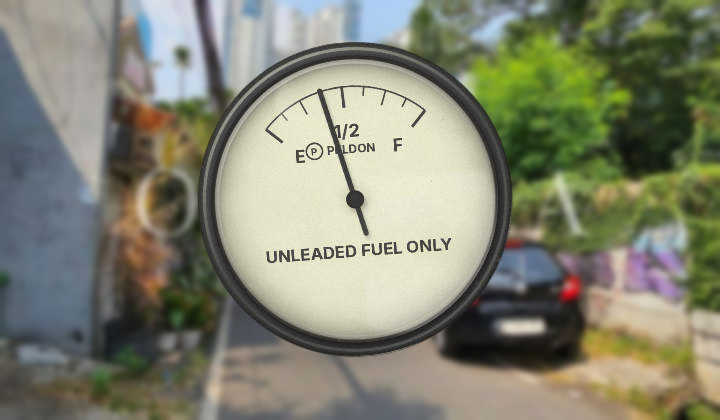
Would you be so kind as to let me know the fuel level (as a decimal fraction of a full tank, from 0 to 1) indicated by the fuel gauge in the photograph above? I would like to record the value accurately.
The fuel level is 0.375
